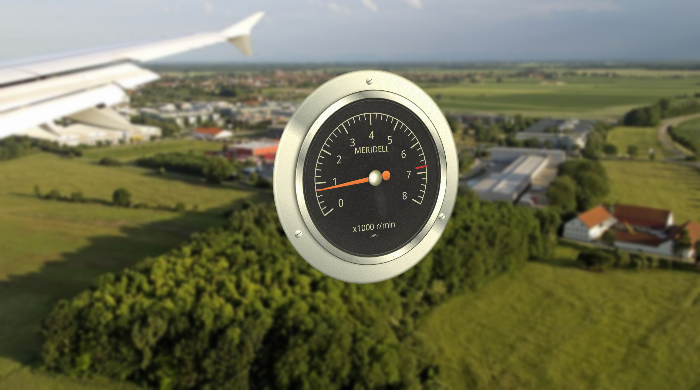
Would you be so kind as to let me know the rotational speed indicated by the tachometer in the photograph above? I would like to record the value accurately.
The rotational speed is 800 rpm
